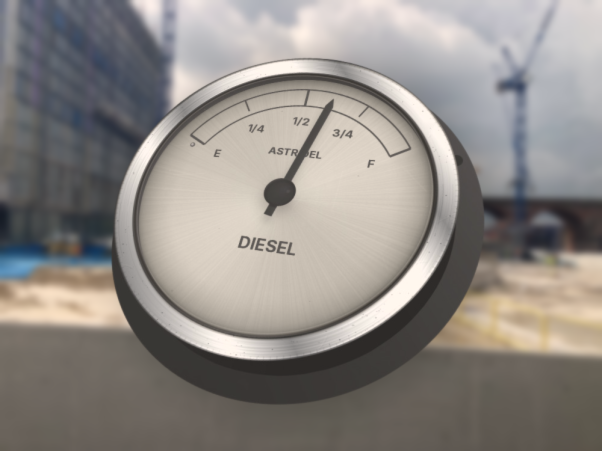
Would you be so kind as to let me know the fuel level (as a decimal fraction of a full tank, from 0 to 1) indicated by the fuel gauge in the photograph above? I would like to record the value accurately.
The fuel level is 0.625
